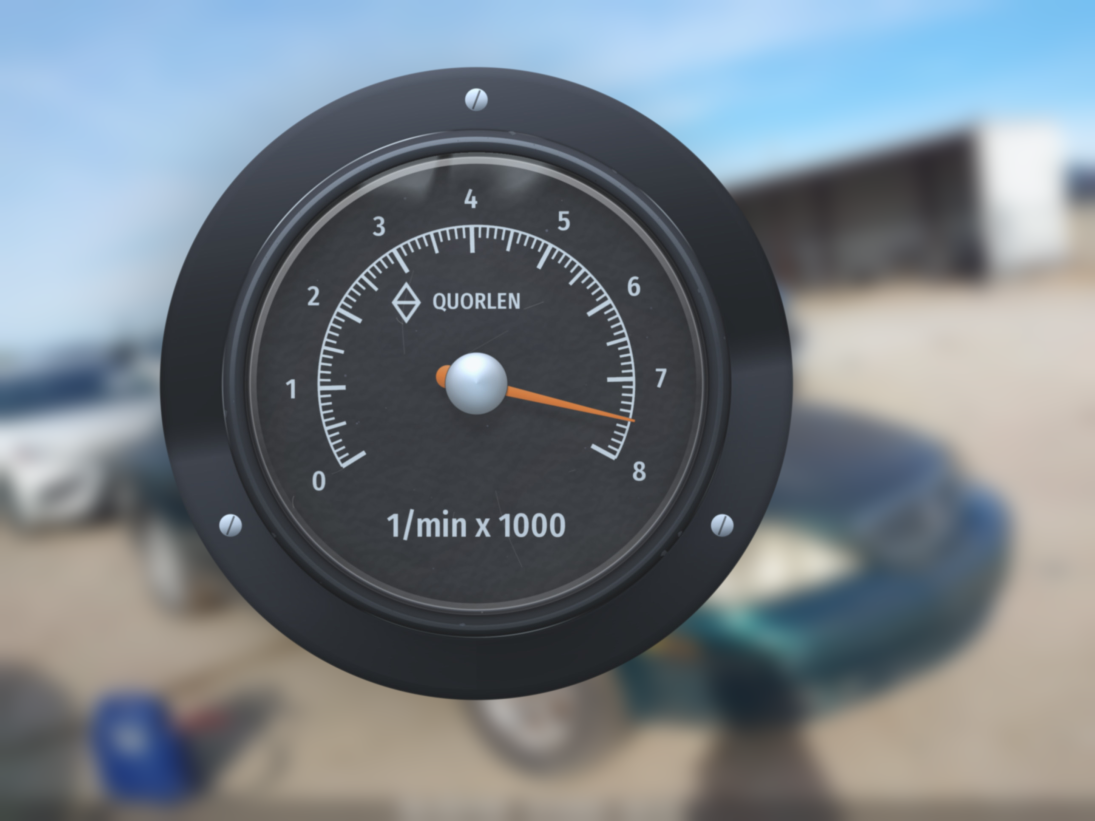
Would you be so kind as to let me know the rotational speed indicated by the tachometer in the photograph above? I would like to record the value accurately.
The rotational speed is 7500 rpm
